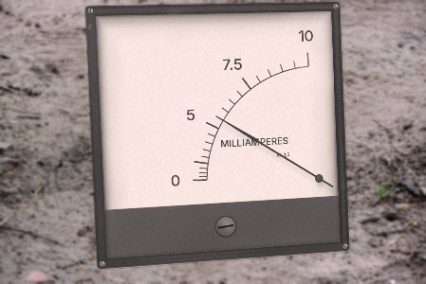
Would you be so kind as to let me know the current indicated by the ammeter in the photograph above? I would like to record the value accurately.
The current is 5.5 mA
